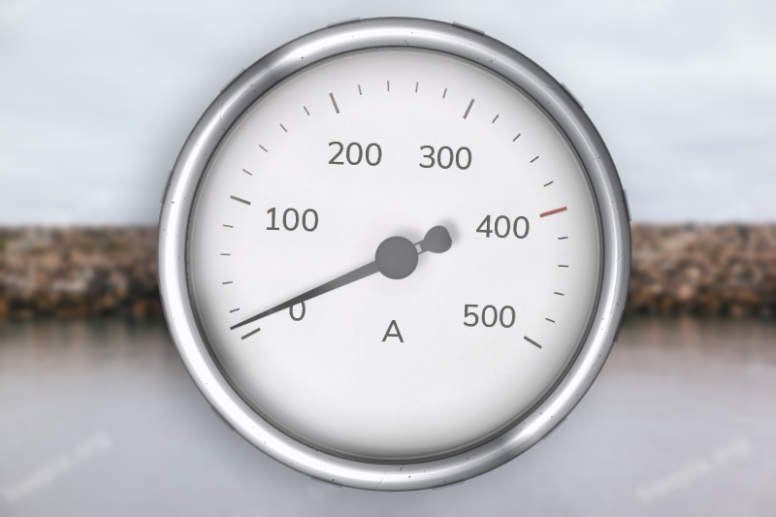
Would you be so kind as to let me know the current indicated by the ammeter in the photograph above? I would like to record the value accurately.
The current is 10 A
